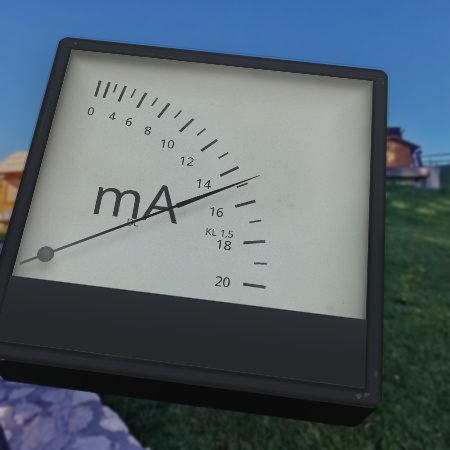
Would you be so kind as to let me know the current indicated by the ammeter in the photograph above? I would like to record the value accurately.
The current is 15 mA
